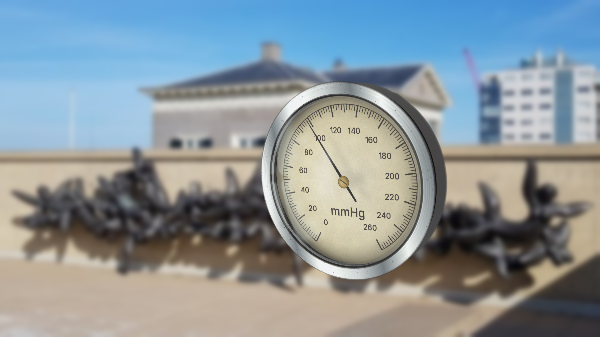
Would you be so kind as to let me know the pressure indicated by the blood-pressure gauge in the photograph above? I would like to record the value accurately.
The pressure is 100 mmHg
